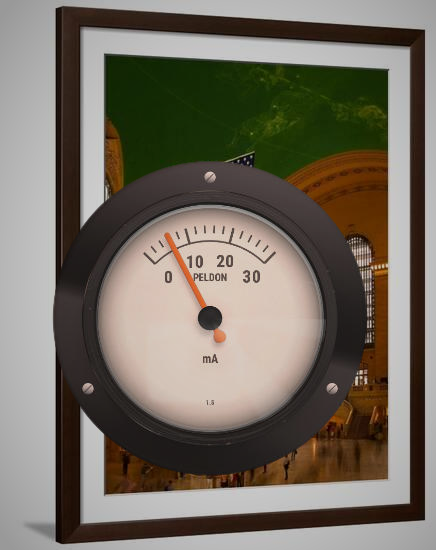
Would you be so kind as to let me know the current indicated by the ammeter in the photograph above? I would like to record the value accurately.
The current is 6 mA
